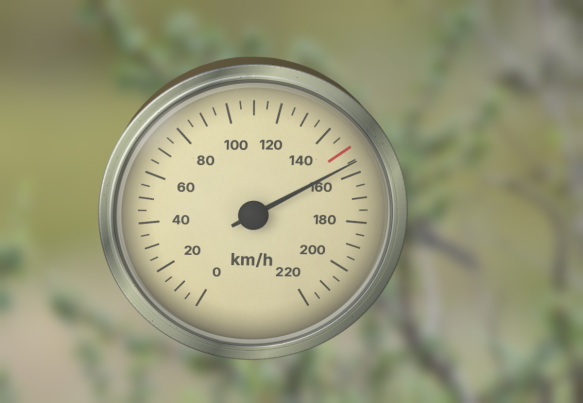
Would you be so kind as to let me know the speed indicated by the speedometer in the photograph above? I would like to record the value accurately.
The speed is 155 km/h
